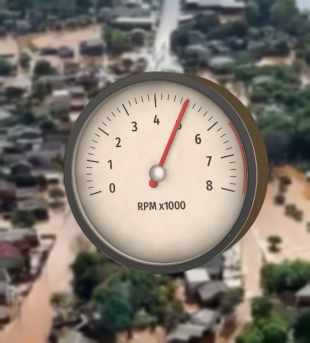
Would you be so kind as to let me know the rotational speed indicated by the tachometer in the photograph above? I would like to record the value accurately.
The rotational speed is 5000 rpm
